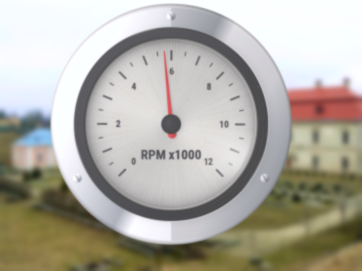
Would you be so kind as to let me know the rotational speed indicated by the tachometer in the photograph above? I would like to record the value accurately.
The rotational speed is 5750 rpm
